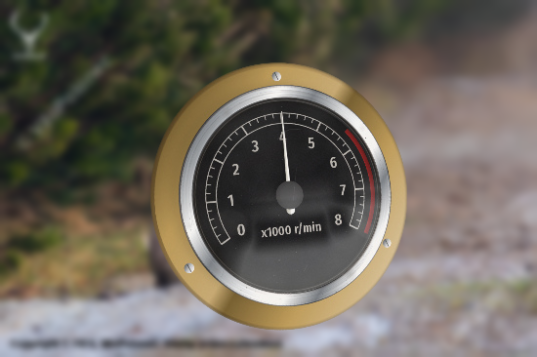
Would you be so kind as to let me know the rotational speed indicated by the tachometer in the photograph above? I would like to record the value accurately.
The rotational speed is 4000 rpm
